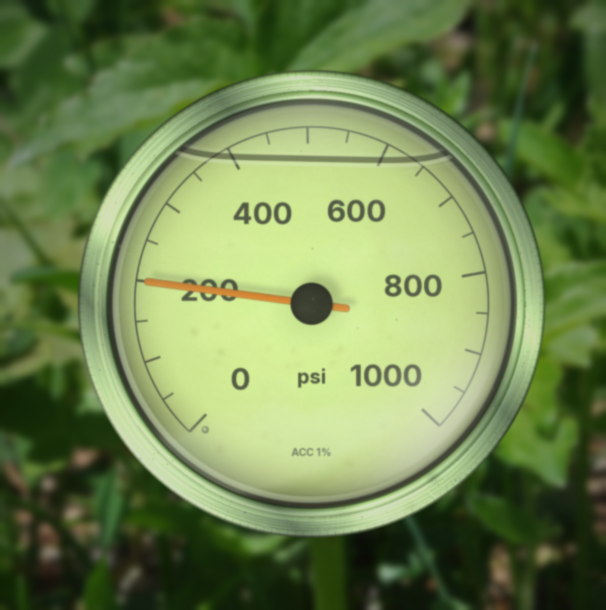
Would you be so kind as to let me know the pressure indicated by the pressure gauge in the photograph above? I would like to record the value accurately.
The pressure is 200 psi
